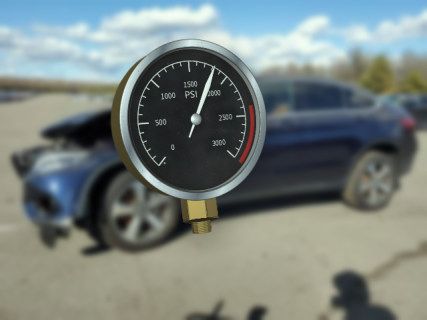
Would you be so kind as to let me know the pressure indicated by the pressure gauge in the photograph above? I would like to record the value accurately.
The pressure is 1800 psi
